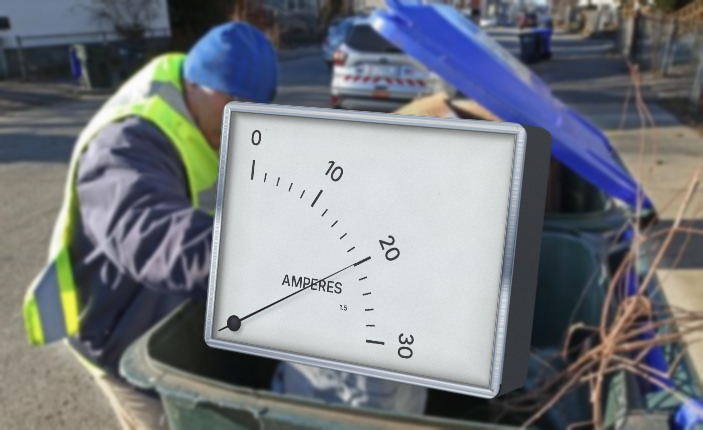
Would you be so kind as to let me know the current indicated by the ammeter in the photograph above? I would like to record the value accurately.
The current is 20 A
